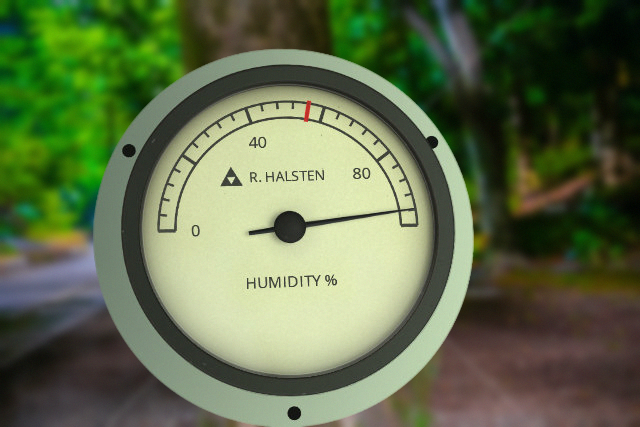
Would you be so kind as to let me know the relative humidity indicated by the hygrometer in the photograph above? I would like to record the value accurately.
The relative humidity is 96 %
